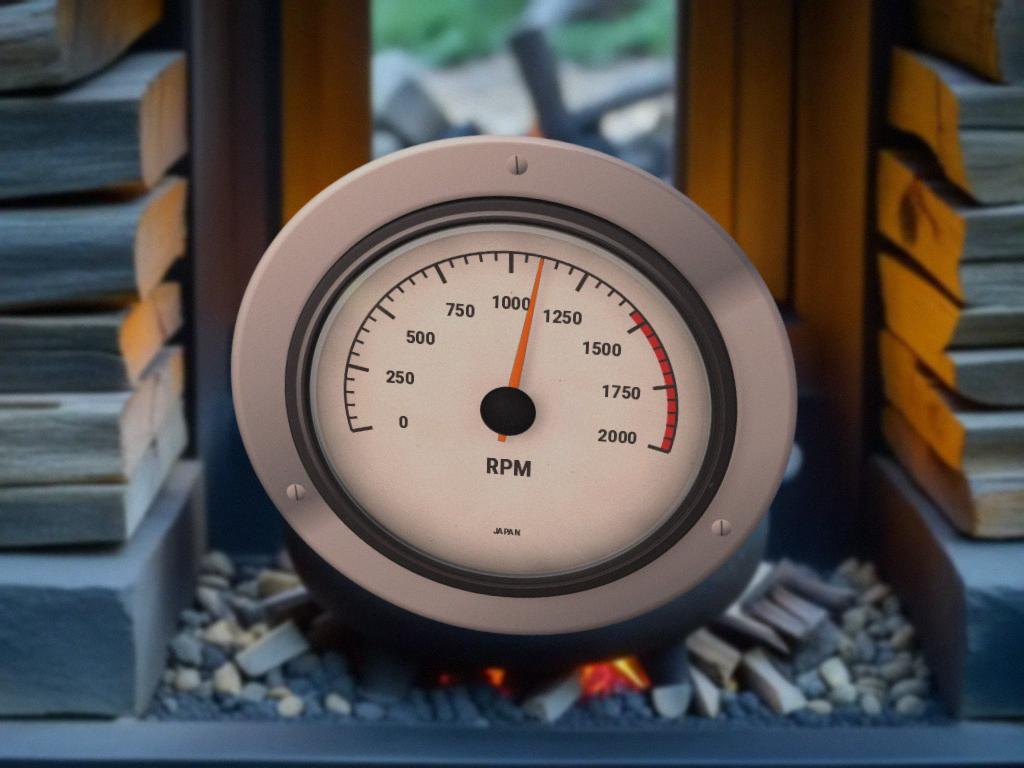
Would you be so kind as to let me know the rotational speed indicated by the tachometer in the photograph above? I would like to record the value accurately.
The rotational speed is 1100 rpm
